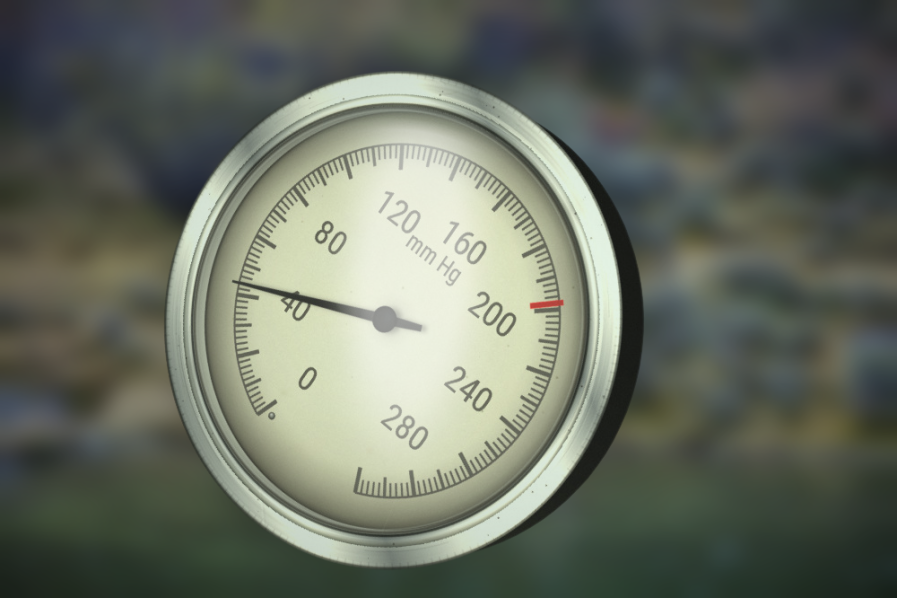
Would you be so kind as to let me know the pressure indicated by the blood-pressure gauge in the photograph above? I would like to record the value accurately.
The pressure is 44 mmHg
